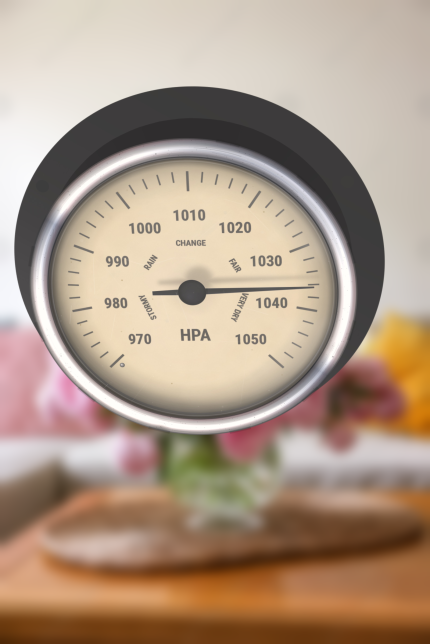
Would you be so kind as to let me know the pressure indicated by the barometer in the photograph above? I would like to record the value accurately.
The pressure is 1036 hPa
